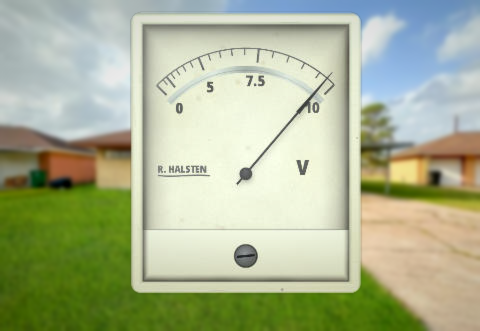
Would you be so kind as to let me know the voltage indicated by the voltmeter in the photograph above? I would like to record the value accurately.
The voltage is 9.75 V
